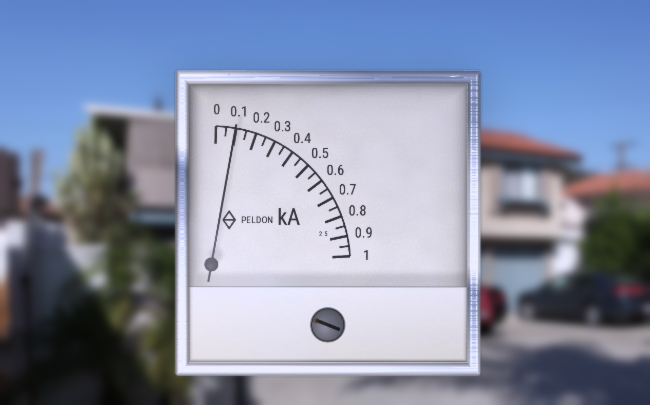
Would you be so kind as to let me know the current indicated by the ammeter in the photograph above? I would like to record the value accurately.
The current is 0.1 kA
